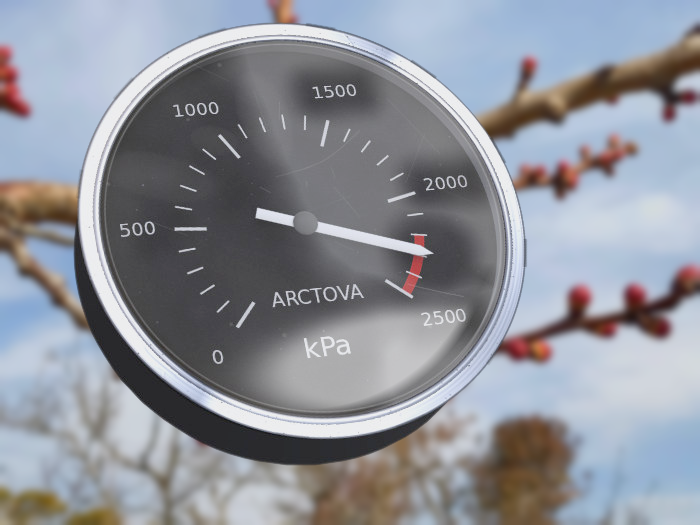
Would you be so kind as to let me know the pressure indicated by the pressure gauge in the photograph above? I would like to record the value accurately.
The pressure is 2300 kPa
